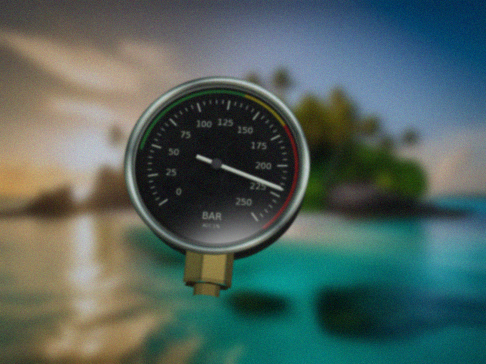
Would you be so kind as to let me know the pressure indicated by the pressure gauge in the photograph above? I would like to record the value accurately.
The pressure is 220 bar
